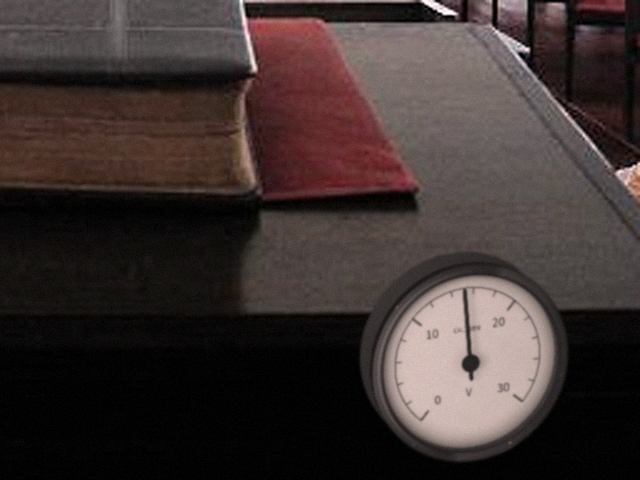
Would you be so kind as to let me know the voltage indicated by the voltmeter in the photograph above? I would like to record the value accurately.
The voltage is 15 V
